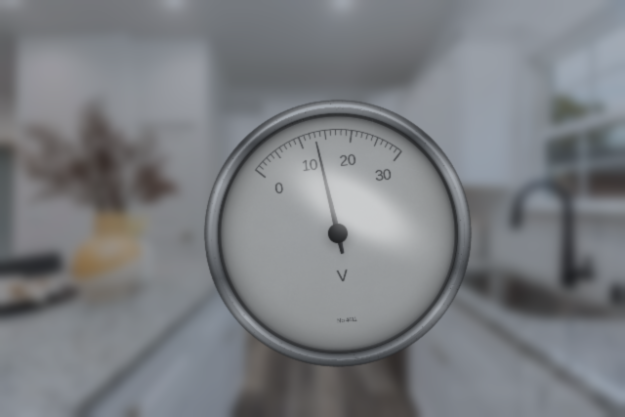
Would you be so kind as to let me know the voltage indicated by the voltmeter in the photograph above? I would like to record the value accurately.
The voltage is 13 V
